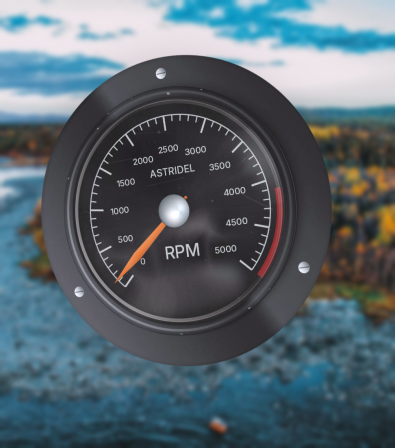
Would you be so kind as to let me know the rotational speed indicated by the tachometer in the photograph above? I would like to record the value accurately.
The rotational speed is 100 rpm
